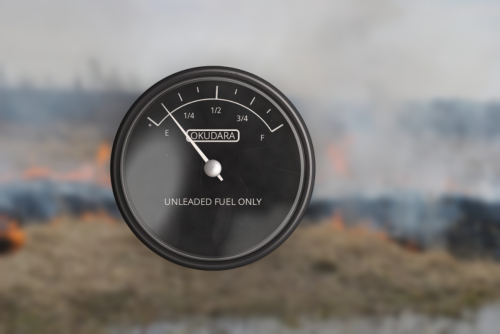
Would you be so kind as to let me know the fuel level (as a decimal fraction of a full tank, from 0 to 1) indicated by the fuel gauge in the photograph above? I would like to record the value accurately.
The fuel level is 0.125
